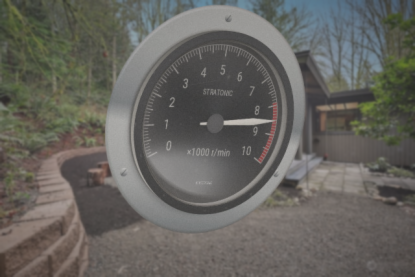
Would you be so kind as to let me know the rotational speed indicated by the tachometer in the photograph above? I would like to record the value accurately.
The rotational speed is 8500 rpm
